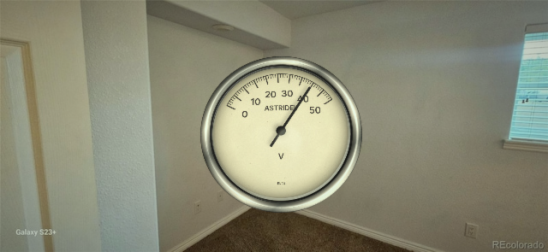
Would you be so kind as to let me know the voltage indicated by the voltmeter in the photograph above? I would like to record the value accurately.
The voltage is 40 V
